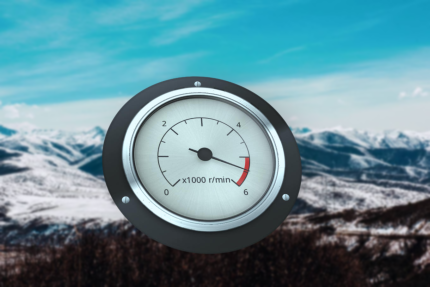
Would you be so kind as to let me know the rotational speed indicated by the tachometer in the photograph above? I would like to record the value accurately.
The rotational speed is 5500 rpm
